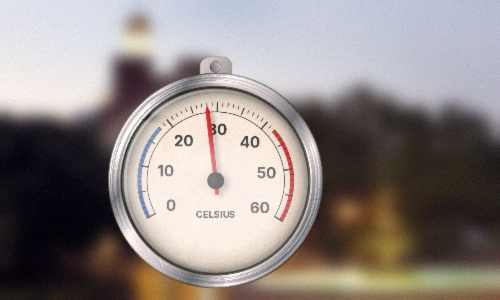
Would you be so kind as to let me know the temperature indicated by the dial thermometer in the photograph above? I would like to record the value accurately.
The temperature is 28 °C
